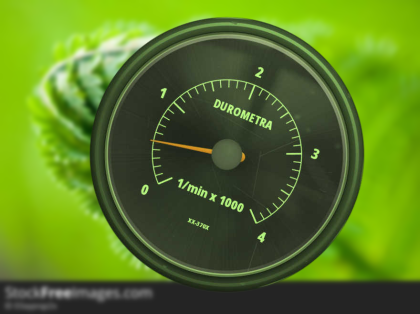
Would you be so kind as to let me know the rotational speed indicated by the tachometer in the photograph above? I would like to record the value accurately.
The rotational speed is 500 rpm
